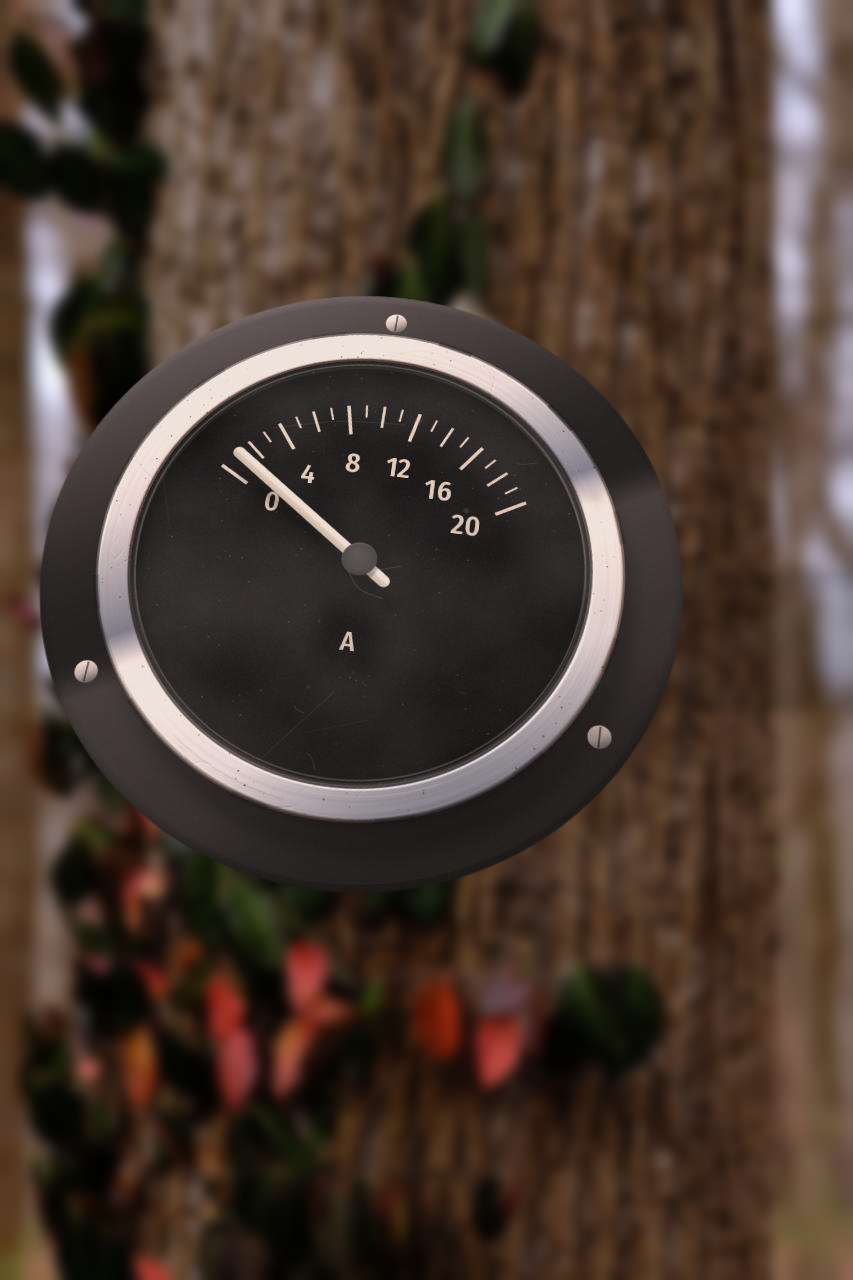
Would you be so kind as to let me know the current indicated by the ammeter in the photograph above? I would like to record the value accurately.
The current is 1 A
